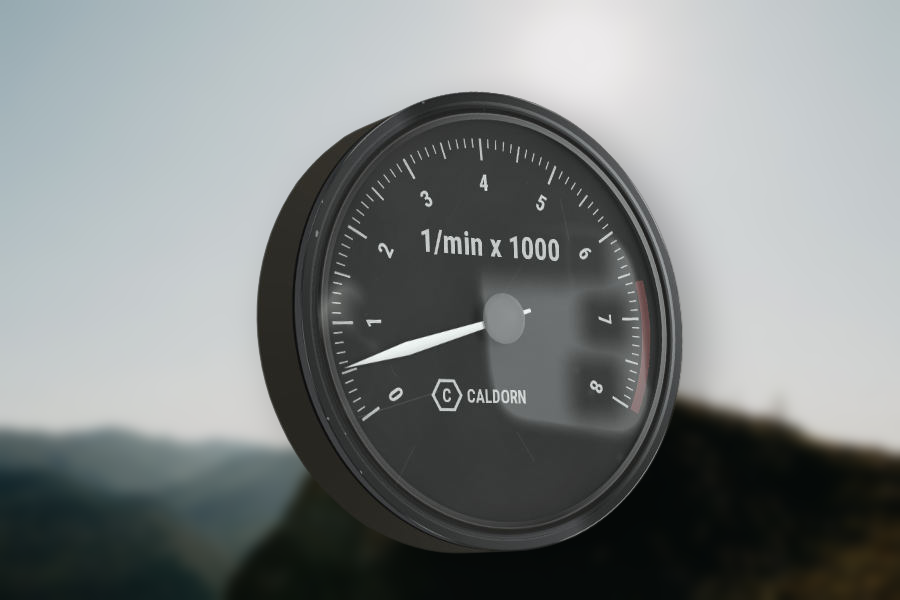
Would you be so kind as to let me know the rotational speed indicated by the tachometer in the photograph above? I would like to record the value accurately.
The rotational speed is 550 rpm
